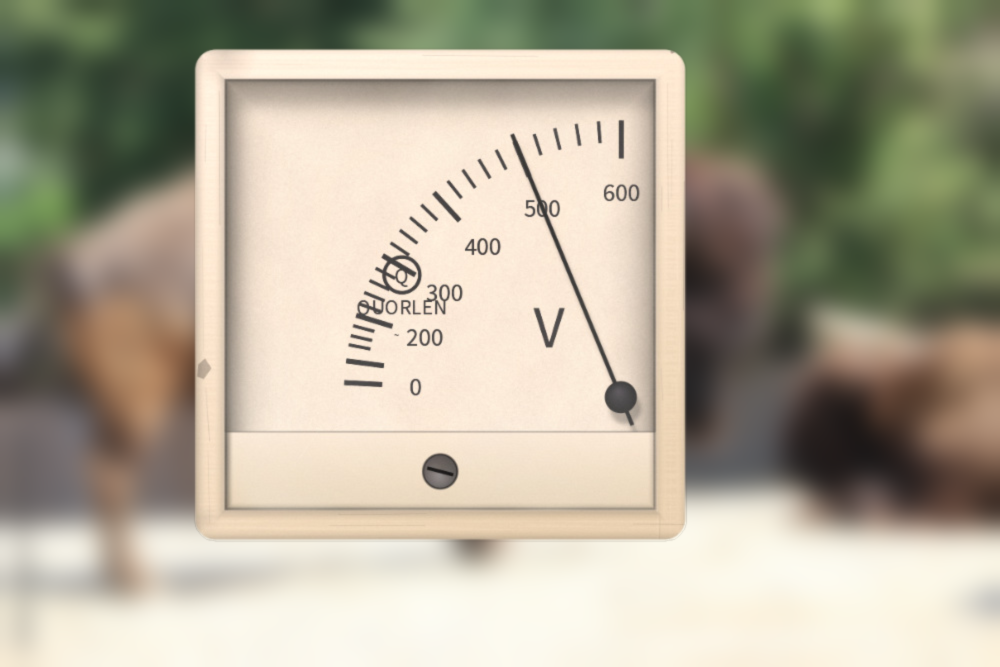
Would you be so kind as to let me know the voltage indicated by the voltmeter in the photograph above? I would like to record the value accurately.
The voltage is 500 V
